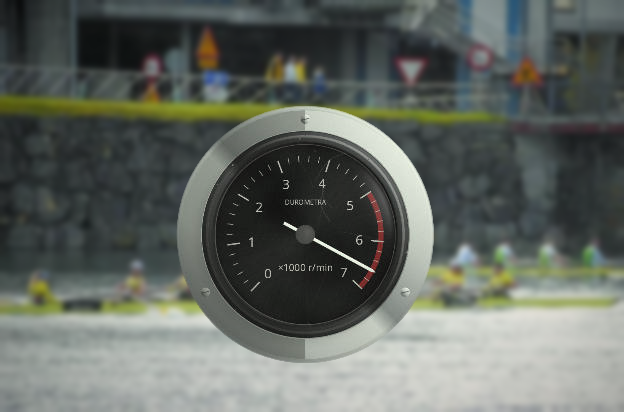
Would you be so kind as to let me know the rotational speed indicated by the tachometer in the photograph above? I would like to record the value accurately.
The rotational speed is 6600 rpm
